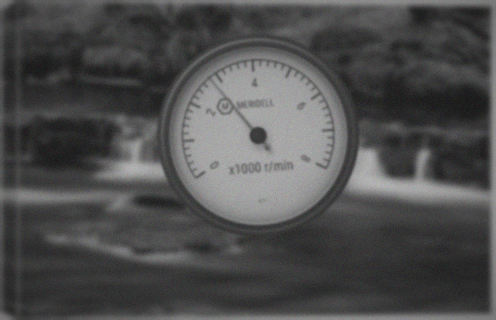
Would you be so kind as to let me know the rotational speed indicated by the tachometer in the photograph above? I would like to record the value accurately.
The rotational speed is 2800 rpm
